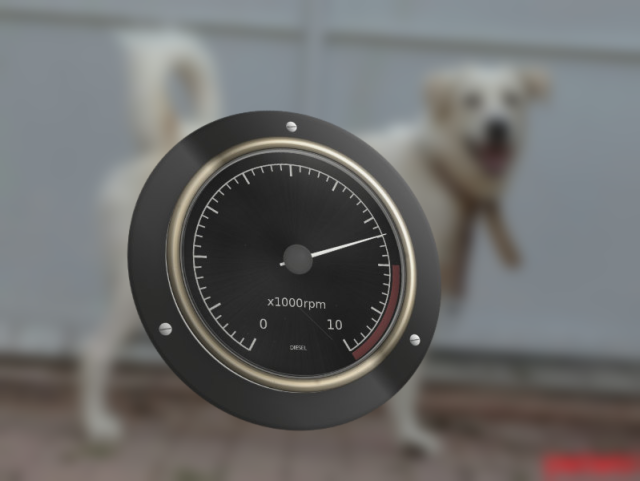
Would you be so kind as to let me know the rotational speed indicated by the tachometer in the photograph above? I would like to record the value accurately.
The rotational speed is 7400 rpm
